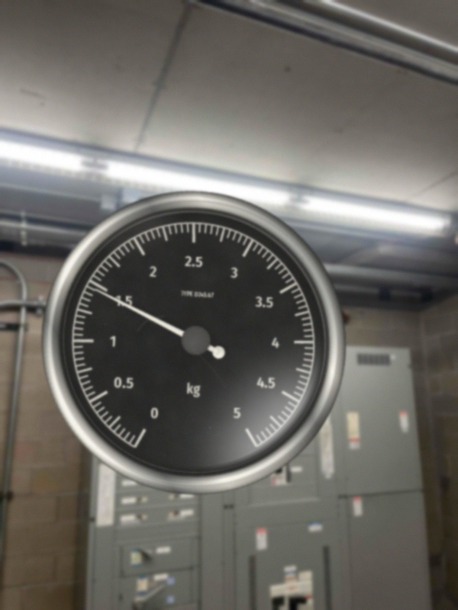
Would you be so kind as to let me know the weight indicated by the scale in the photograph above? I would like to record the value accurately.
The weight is 1.45 kg
